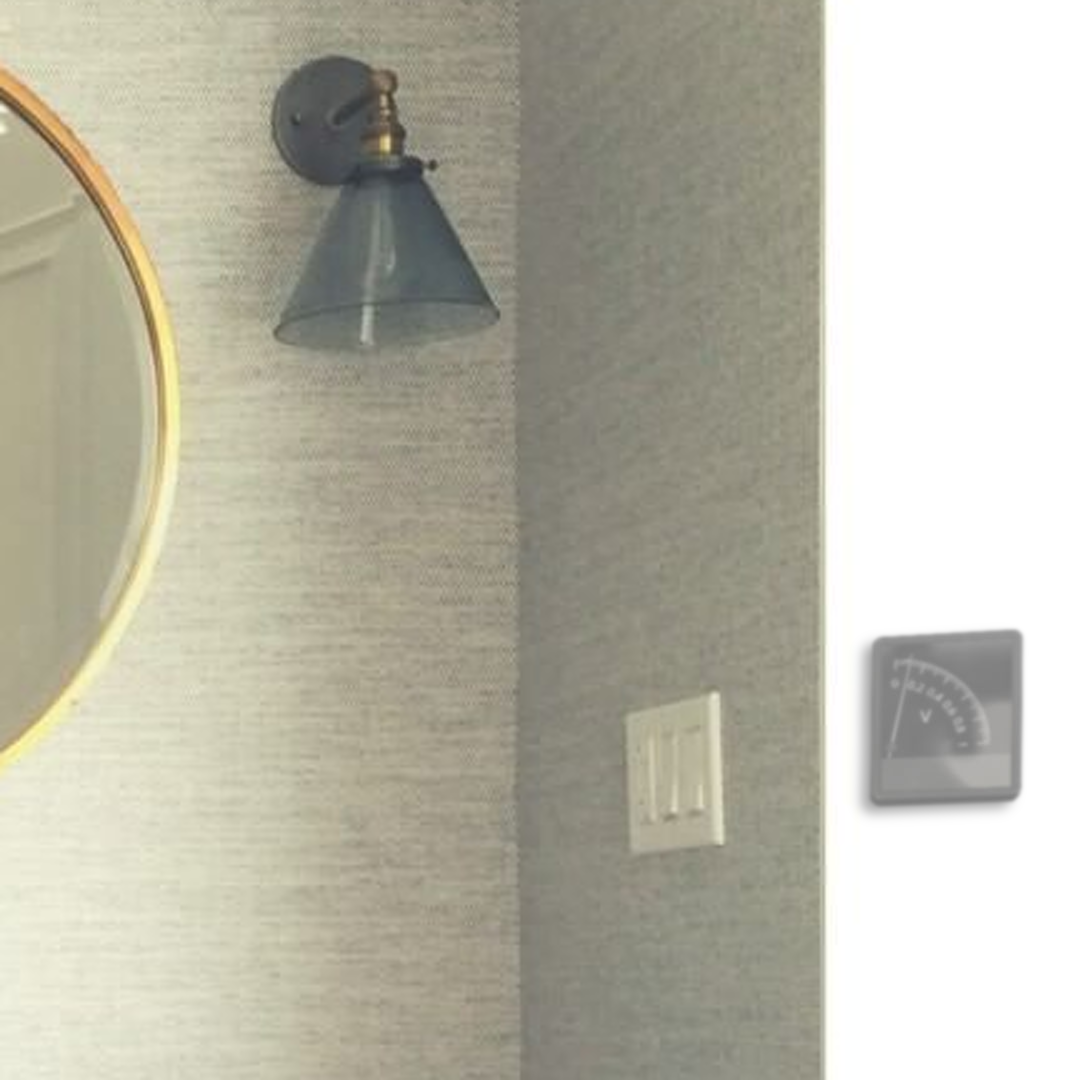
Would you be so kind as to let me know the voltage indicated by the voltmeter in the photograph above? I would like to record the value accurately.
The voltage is 0.1 V
